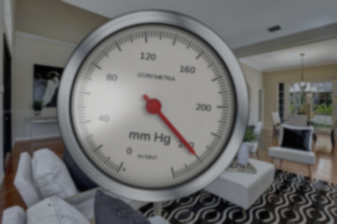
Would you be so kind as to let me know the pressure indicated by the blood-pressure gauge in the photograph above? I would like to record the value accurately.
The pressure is 240 mmHg
